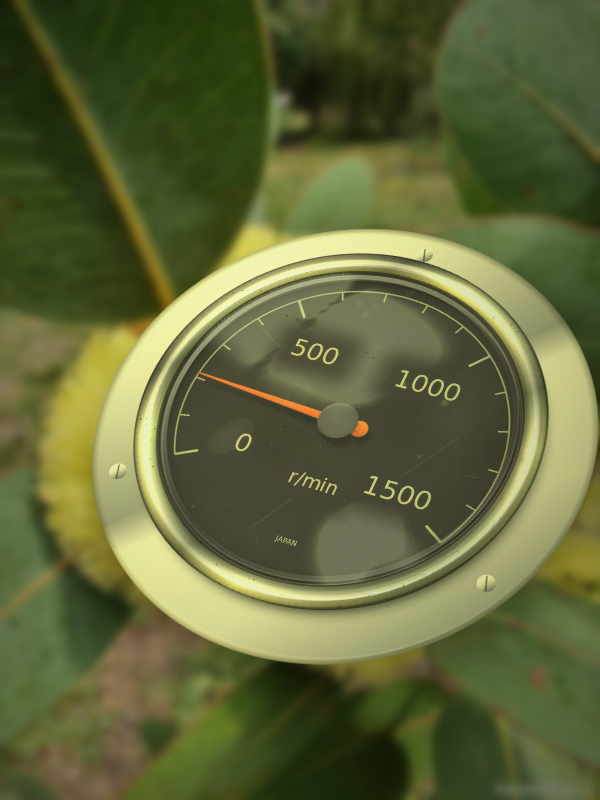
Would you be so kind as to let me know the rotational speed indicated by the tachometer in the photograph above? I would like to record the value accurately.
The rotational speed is 200 rpm
